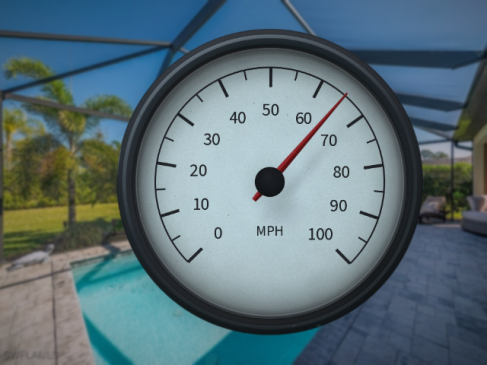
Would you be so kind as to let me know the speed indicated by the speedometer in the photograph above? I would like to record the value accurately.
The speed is 65 mph
